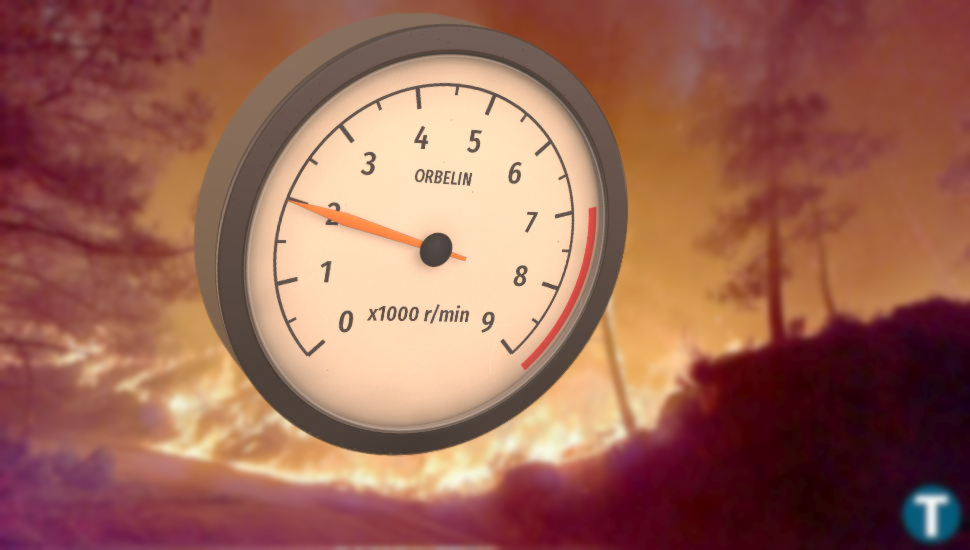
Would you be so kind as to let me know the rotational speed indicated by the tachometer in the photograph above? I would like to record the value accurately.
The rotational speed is 2000 rpm
